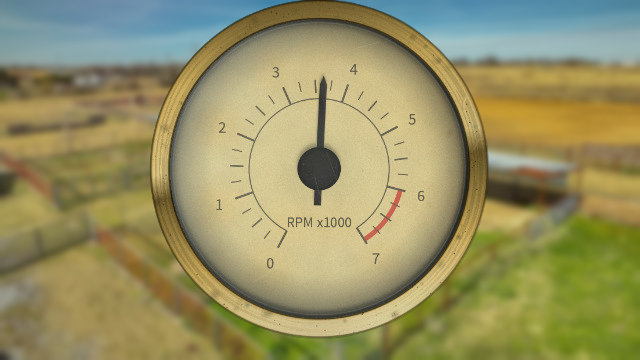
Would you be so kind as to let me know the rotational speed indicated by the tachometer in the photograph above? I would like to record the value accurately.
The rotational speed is 3625 rpm
